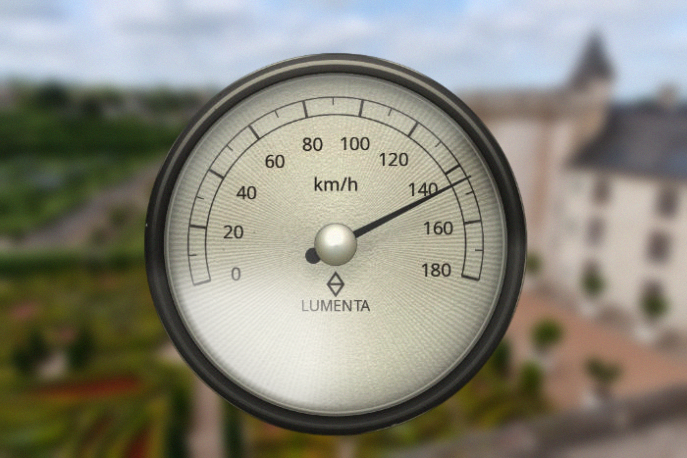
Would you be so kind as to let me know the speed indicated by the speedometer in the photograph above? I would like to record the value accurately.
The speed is 145 km/h
